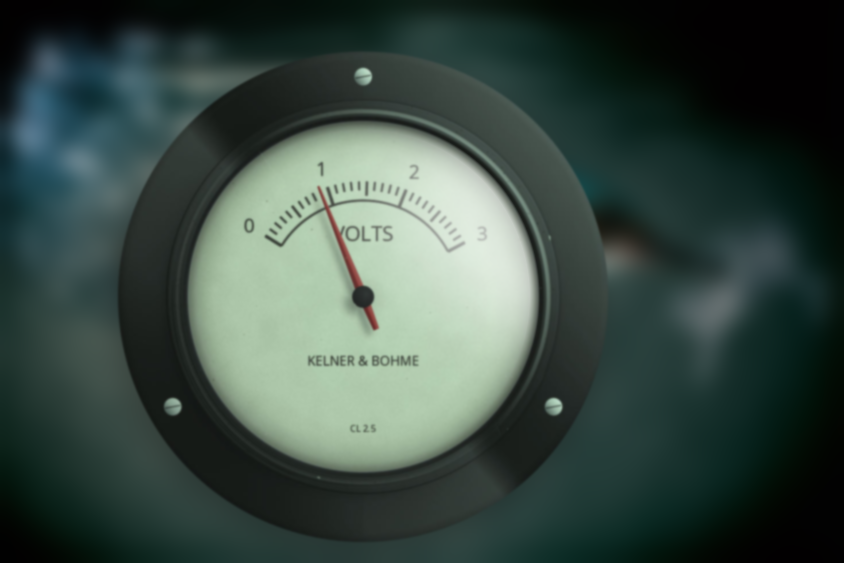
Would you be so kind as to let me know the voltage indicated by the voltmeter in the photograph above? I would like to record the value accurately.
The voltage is 0.9 V
